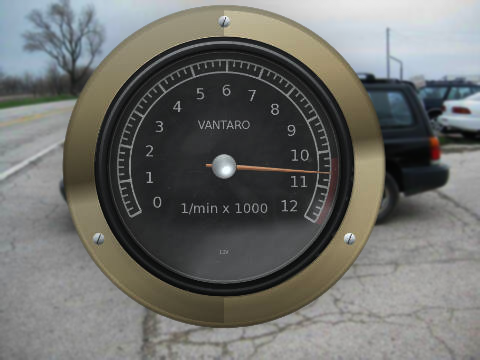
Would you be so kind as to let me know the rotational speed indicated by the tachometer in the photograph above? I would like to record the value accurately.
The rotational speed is 10600 rpm
